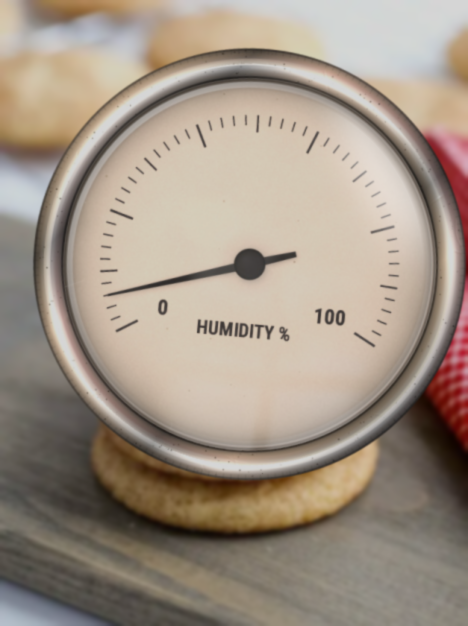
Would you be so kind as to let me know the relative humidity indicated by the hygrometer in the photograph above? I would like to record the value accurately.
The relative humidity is 6 %
